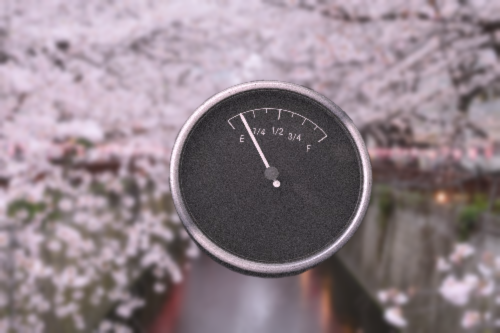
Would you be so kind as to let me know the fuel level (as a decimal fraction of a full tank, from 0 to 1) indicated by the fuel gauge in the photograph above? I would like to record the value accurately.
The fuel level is 0.125
